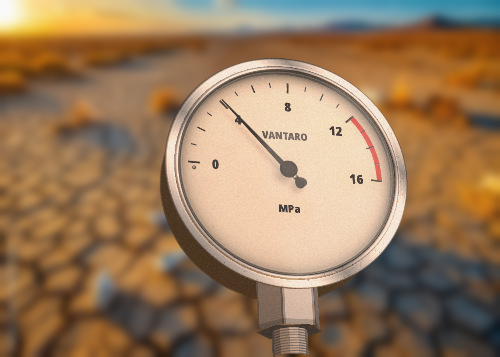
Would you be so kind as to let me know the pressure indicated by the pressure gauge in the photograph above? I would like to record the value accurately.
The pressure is 4 MPa
